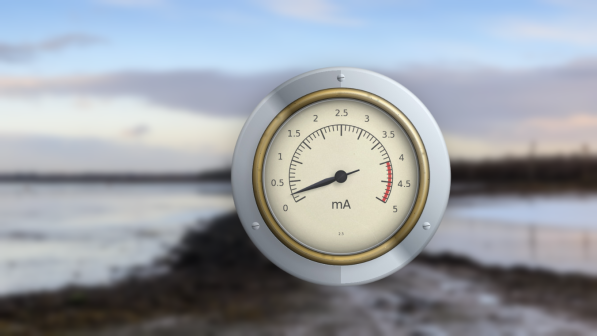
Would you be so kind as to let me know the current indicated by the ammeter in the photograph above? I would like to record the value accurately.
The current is 0.2 mA
